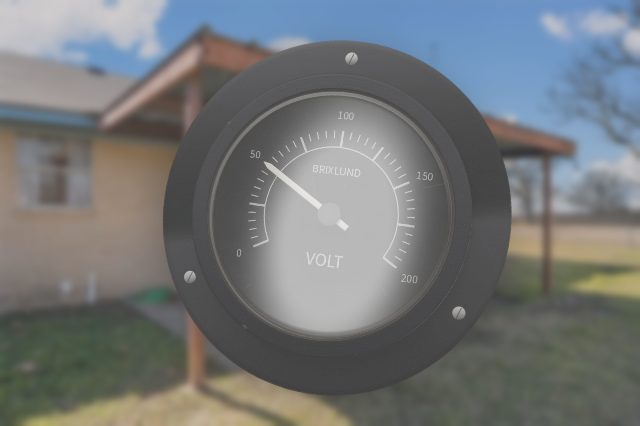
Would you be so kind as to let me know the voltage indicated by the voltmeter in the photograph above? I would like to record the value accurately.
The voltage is 50 V
